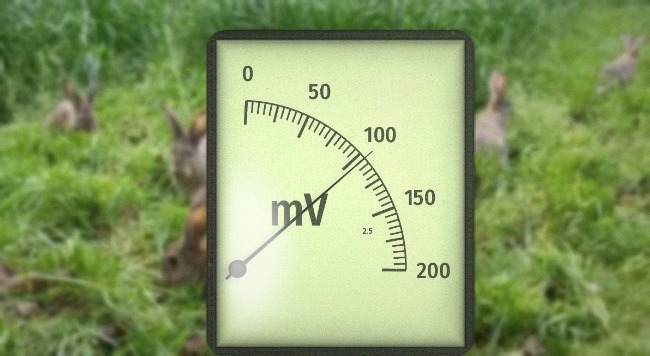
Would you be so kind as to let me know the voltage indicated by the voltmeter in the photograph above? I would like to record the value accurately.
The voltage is 105 mV
